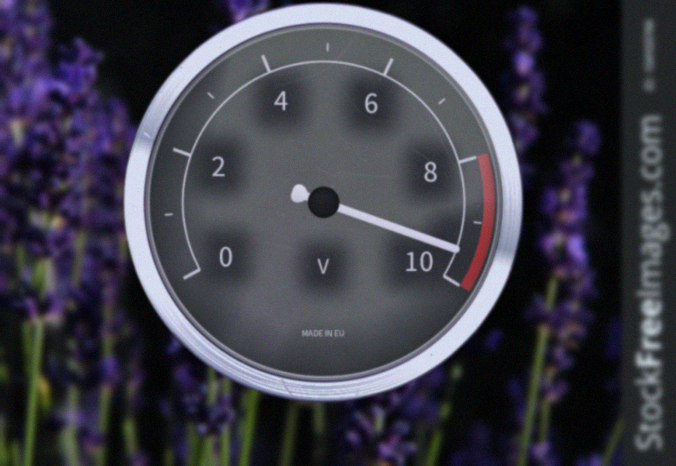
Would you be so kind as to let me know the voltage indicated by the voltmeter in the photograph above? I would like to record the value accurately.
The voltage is 9.5 V
